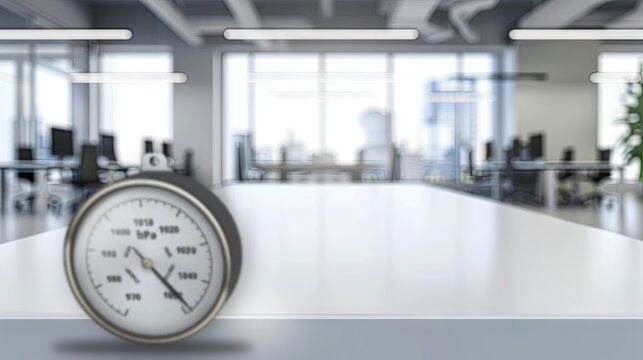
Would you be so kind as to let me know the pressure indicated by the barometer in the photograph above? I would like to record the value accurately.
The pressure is 1048 hPa
